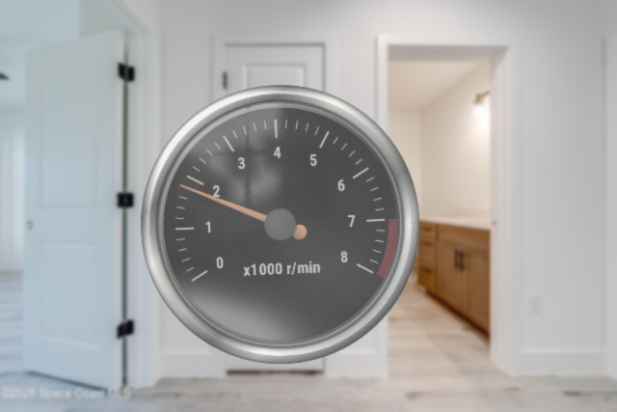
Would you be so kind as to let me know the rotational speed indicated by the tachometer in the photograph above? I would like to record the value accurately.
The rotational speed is 1800 rpm
